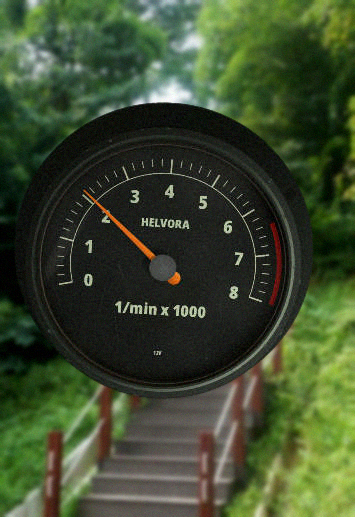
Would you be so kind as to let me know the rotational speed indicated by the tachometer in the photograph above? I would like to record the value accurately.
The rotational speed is 2100 rpm
